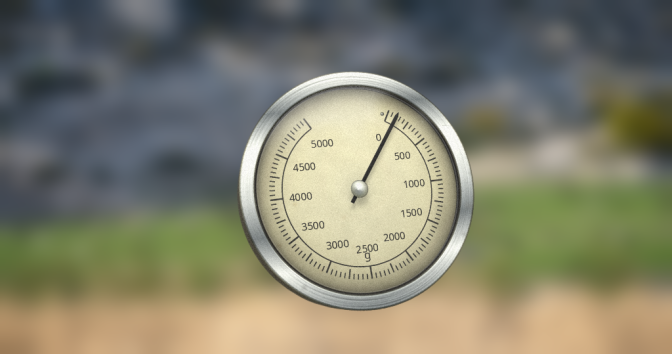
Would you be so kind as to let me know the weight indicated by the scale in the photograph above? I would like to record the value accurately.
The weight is 100 g
